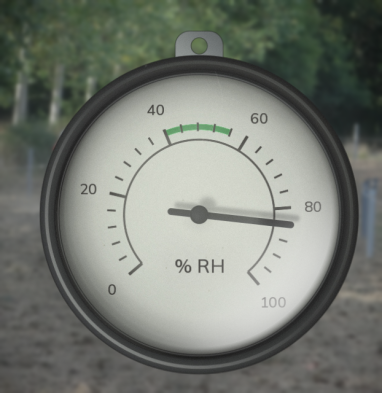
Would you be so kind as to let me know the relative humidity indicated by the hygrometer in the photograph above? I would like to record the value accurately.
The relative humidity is 84 %
